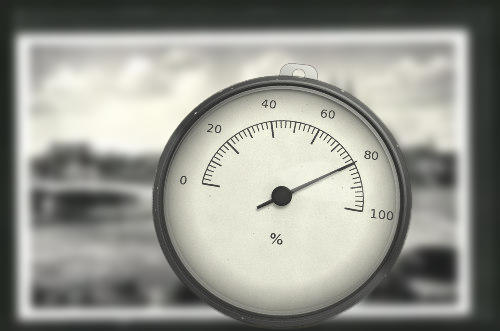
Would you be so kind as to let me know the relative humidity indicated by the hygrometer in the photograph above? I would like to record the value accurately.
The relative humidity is 80 %
